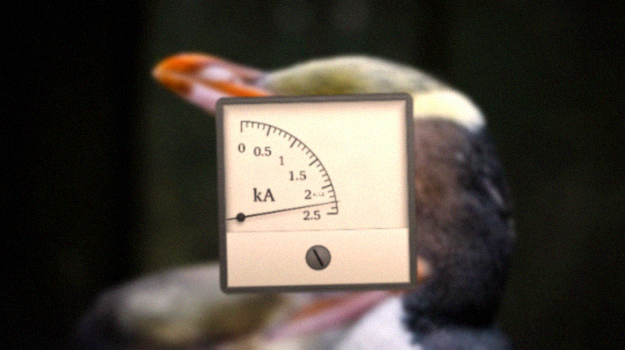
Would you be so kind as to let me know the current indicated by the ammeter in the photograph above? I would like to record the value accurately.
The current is 2.3 kA
